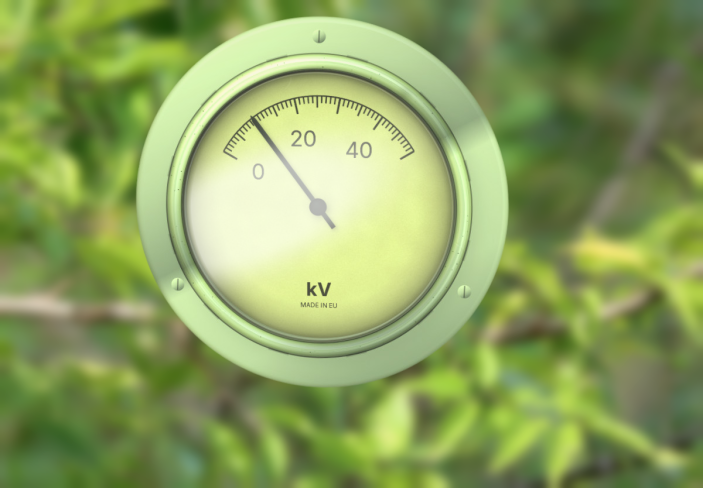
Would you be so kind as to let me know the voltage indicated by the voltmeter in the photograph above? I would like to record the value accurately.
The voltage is 10 kV
